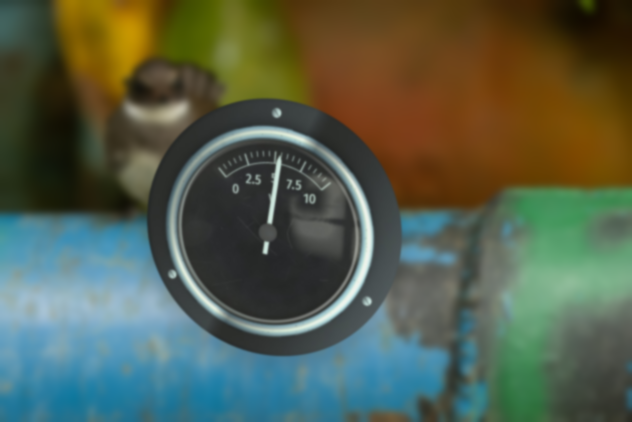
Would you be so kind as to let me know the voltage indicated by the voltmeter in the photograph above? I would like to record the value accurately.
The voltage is 5.5 V
